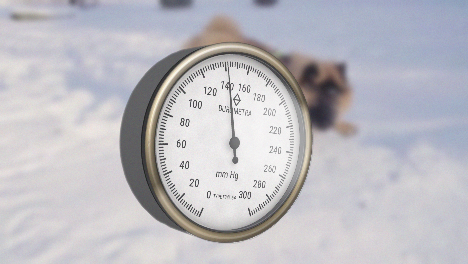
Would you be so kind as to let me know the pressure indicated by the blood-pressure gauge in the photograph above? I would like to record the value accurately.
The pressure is 140 mmHg
